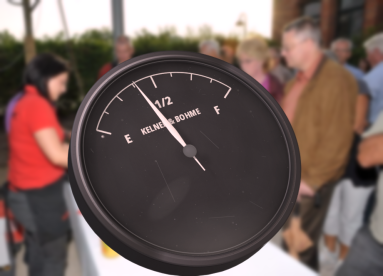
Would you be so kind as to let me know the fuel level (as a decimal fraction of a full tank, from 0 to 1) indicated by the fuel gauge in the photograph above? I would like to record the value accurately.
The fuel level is 0.375
